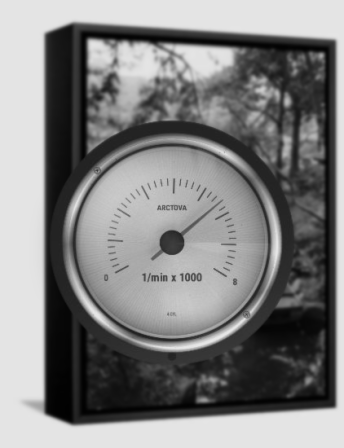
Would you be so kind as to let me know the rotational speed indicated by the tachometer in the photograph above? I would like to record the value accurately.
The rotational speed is 5600 rpm
